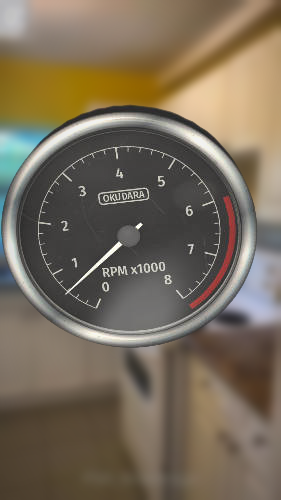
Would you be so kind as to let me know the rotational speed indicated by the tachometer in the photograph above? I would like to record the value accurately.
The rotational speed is 600 rpm
